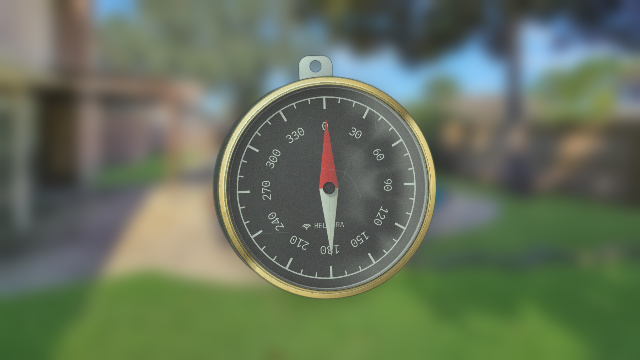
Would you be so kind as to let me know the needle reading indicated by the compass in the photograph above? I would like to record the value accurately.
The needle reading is 0 °
